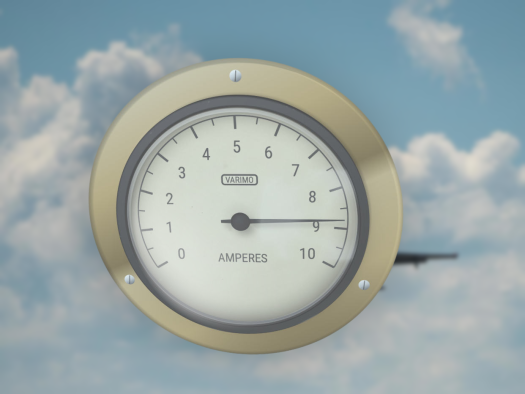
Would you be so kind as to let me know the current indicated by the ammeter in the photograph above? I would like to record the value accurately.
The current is 8.75 A
